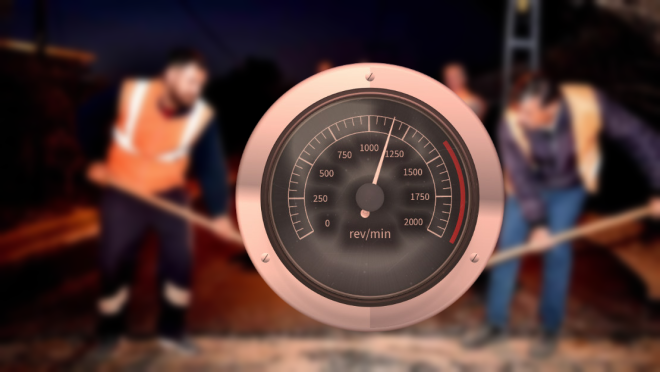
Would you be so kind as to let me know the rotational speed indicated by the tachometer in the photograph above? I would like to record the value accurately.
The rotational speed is 1150 rpm
